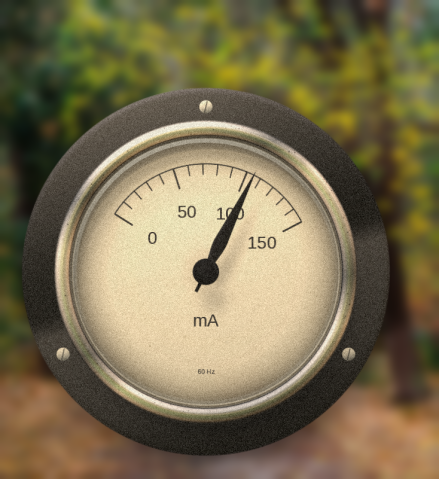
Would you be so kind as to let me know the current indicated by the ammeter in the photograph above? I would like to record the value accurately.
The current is 105 mA
